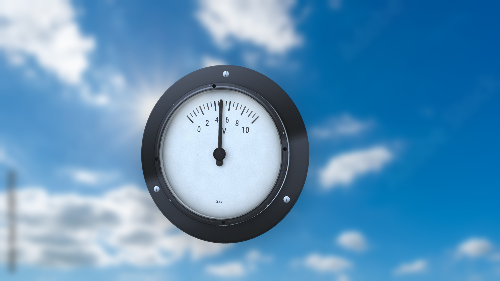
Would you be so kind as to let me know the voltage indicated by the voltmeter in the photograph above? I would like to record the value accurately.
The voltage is 5 kV
